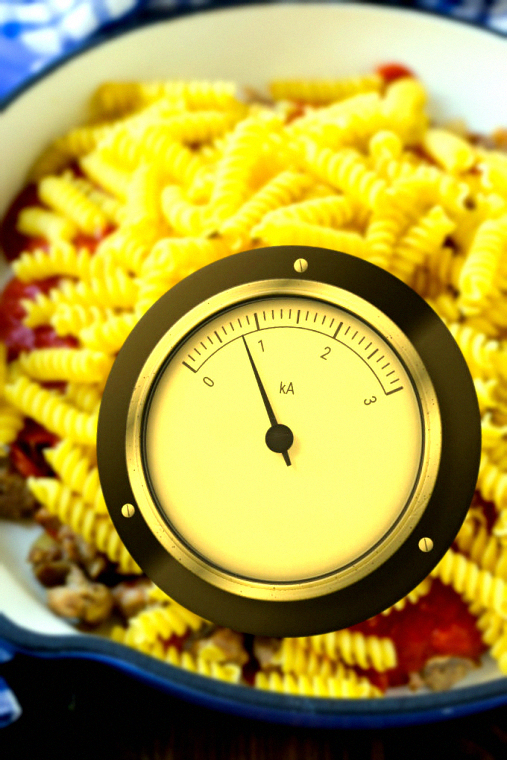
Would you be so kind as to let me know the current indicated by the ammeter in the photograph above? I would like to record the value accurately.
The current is 0.8 kA
